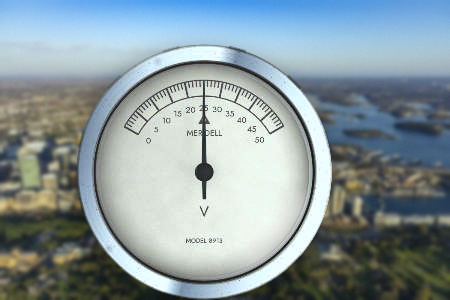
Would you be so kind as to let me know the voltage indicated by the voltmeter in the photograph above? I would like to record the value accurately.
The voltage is 25 V
